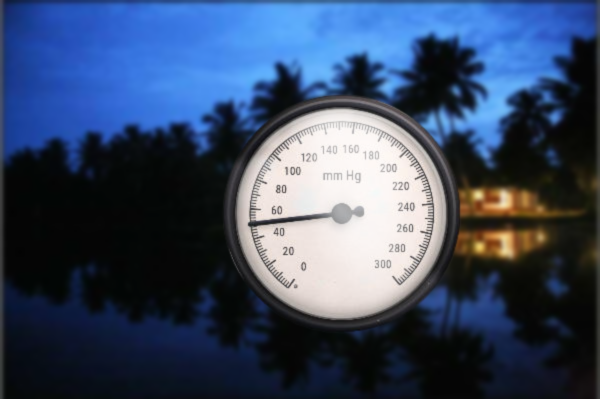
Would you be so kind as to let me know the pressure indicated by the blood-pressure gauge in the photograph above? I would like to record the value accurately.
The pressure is 50 mmHg
